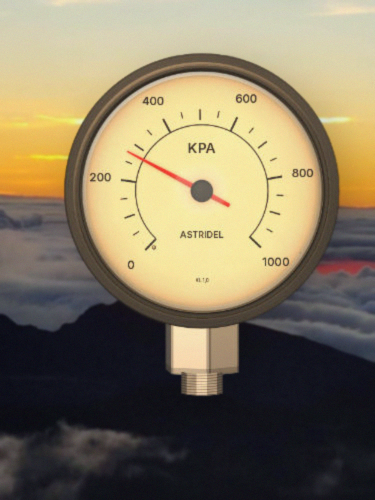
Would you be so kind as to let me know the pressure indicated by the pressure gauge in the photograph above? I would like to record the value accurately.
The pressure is 275 kPa
